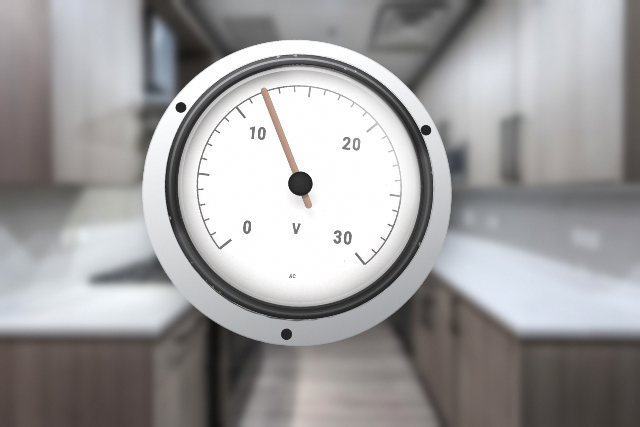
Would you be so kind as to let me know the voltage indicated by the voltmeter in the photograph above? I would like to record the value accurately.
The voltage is 12 V
